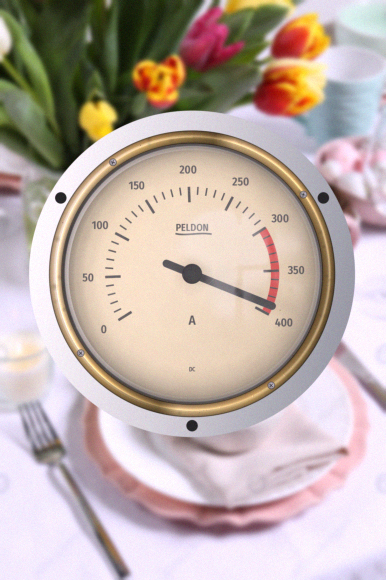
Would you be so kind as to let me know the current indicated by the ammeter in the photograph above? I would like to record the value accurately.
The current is 390 A
